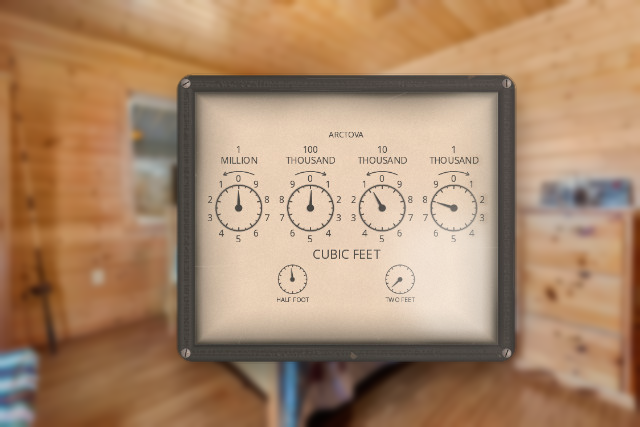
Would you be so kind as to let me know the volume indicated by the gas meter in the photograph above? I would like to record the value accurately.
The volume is 800 ft³
